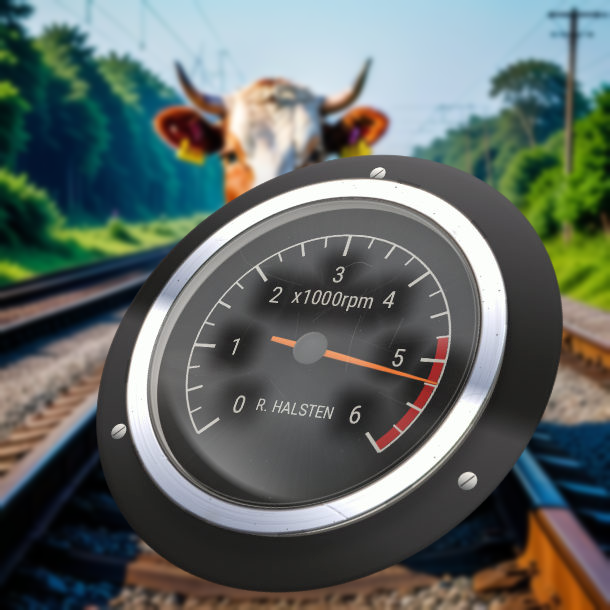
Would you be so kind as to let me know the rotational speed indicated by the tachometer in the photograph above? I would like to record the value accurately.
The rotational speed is 5250 rpm
